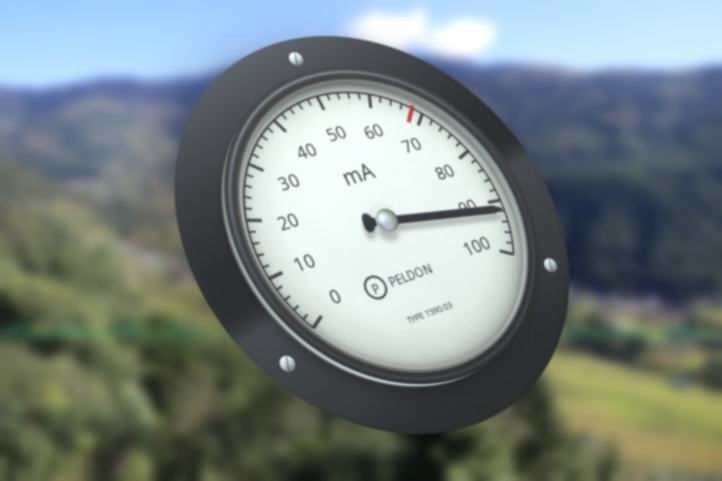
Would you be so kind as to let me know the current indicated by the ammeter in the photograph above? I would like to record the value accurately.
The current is 92 mA
